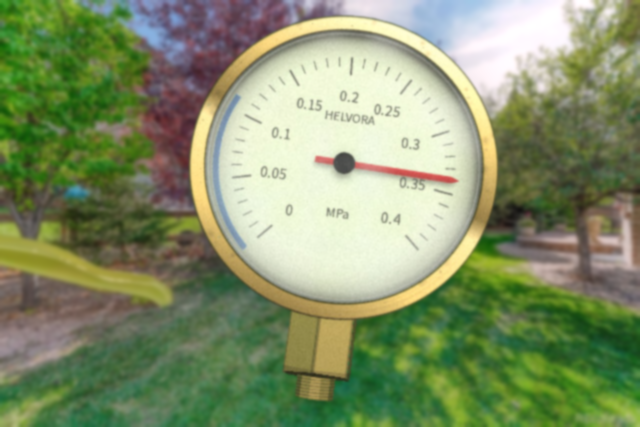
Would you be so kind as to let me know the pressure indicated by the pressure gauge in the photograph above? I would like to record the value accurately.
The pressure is 0.34 MPa
